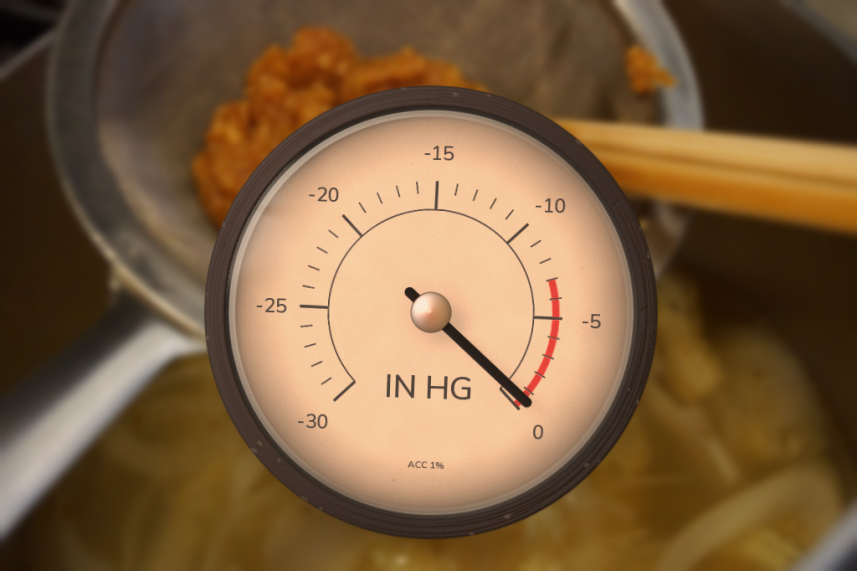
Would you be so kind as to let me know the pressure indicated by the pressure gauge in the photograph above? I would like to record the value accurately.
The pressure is -0.5 inHg
